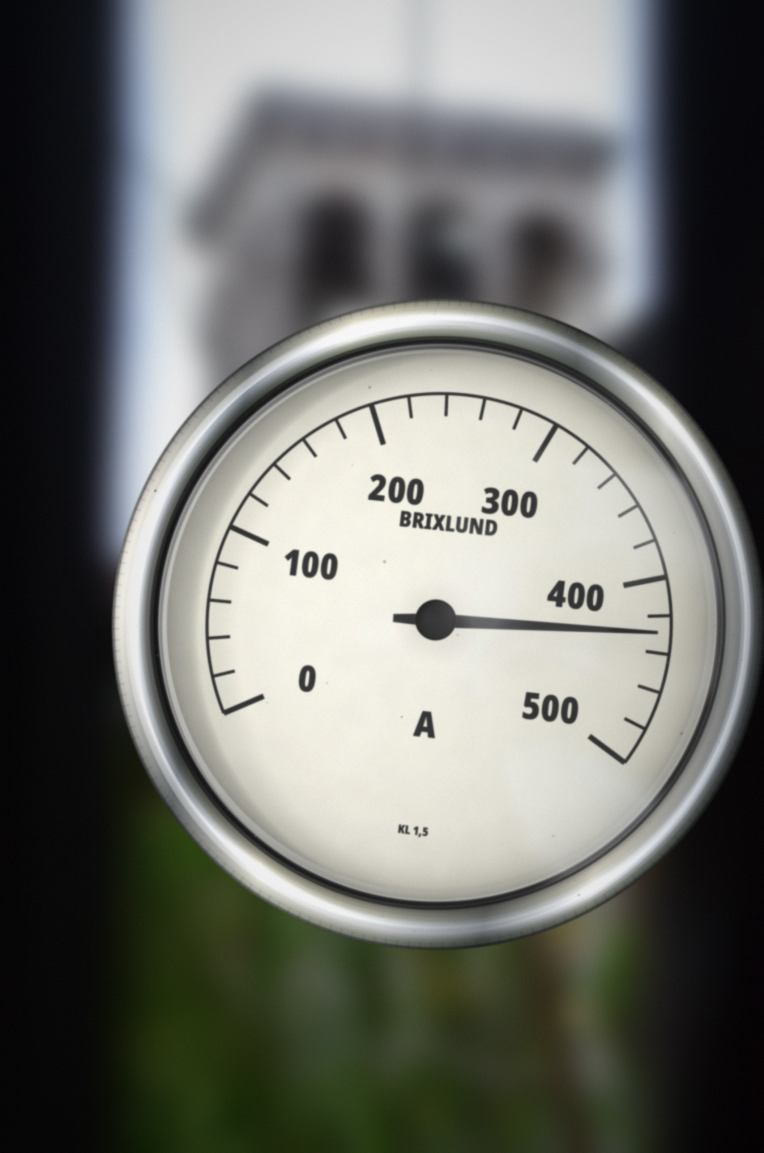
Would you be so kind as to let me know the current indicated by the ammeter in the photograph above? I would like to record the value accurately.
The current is 430 A
